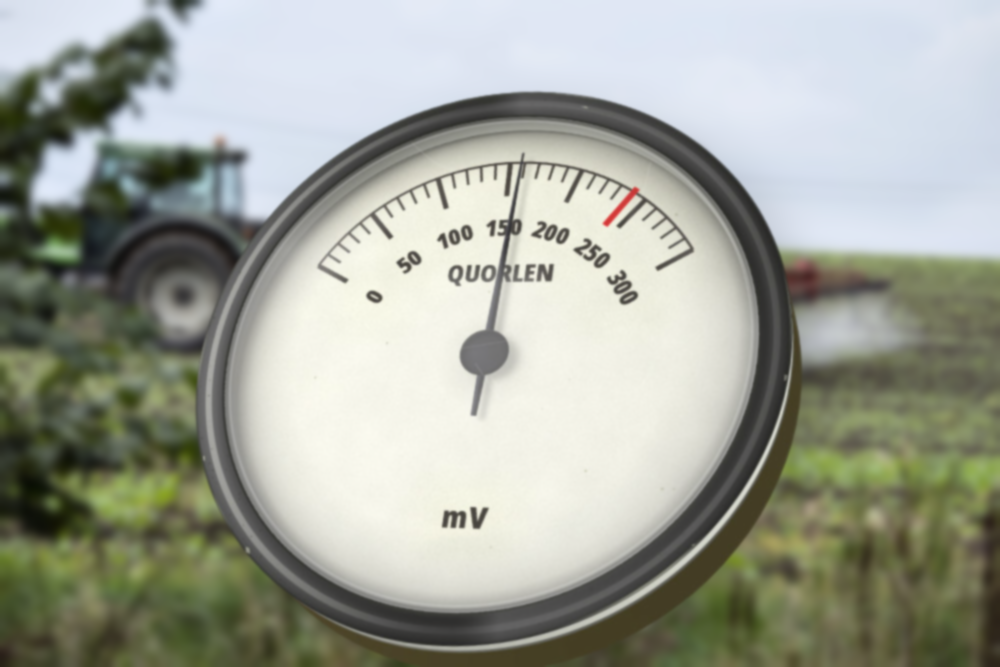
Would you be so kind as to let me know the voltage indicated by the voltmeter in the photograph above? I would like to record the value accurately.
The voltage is 160 mV
